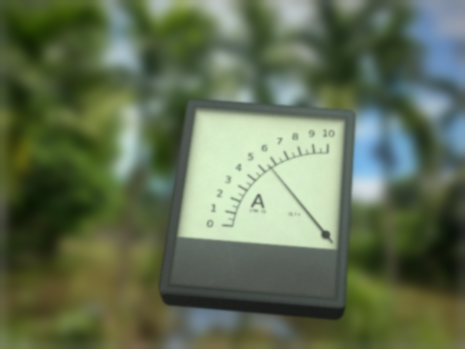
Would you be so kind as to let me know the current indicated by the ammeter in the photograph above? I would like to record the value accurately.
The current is 5.5 A
